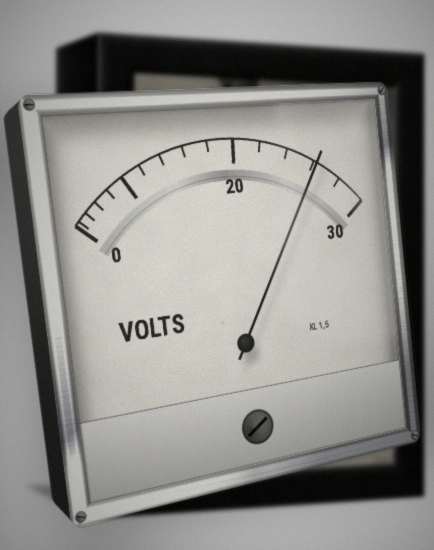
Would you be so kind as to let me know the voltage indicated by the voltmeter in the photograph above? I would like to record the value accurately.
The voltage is 26 V
